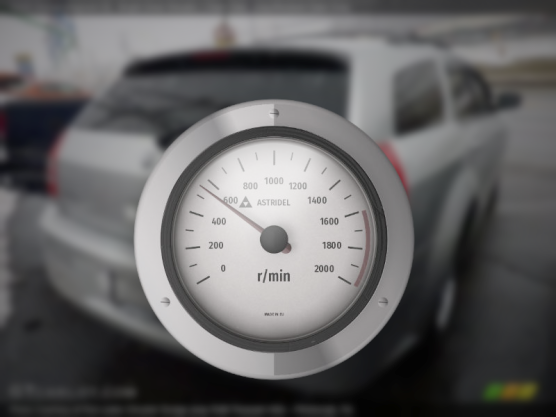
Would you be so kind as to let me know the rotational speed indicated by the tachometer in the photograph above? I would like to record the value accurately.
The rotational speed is 550 rpm
